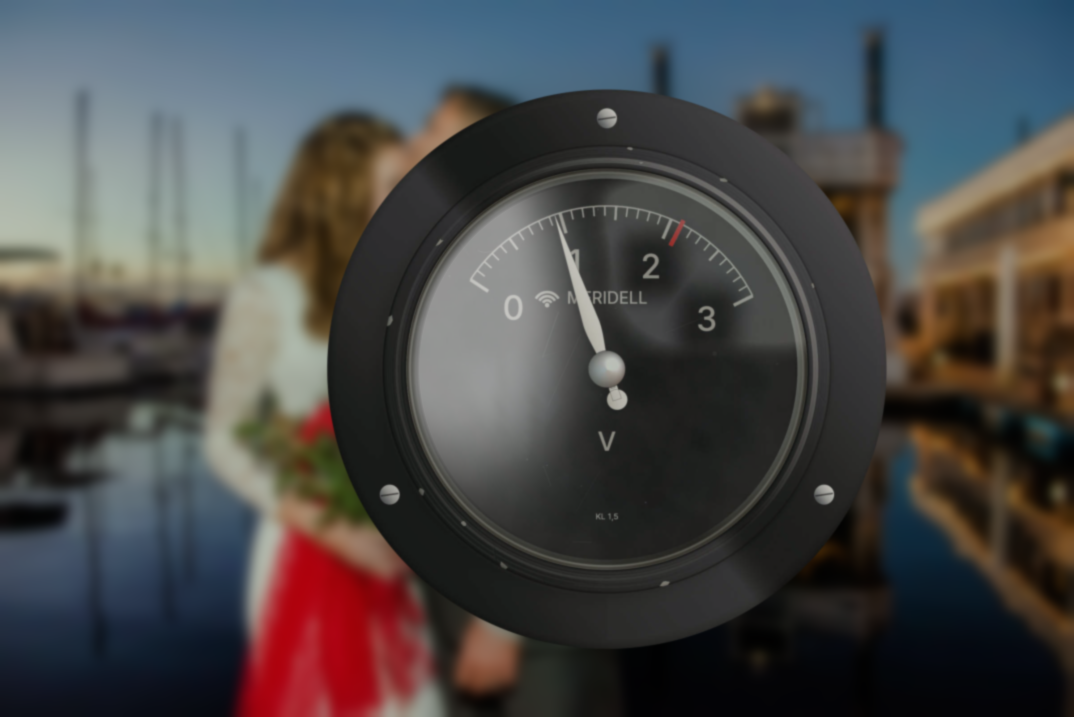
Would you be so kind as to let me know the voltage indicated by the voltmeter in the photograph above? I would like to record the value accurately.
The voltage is 0.95 V
